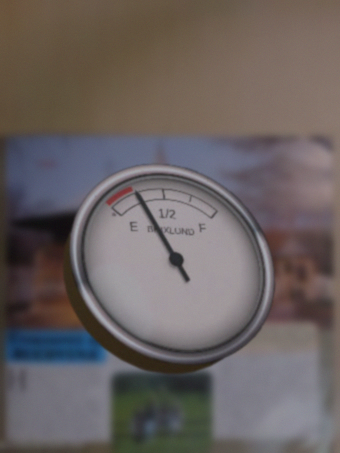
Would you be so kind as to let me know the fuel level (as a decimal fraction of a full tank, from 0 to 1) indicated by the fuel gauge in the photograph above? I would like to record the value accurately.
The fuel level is 0.25
